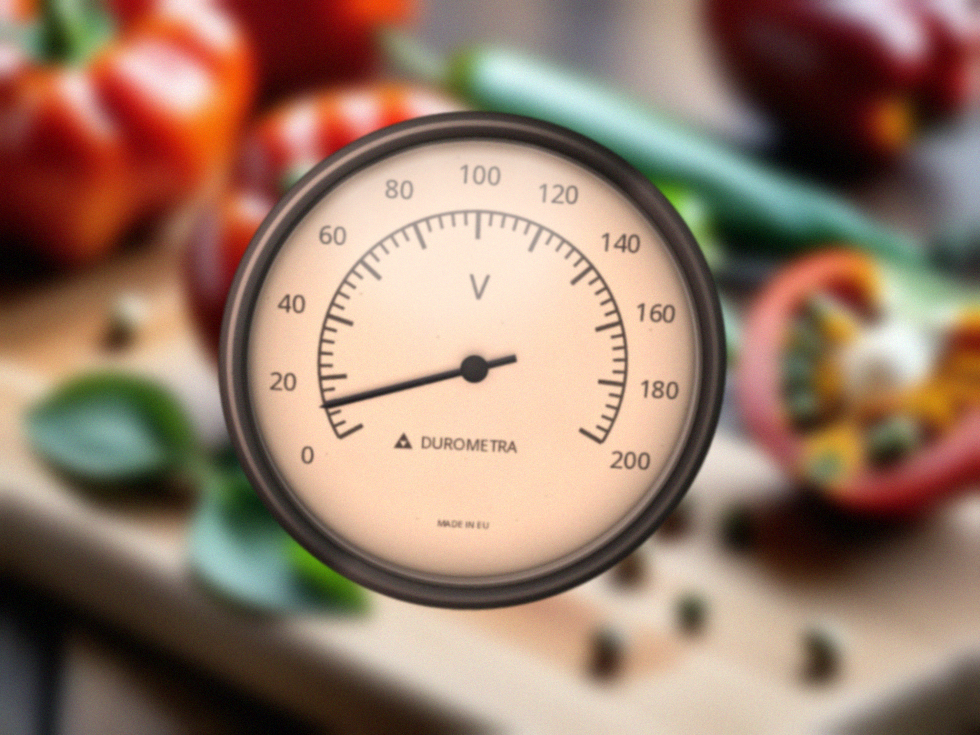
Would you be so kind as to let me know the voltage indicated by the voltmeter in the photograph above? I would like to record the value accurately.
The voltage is 12 V
